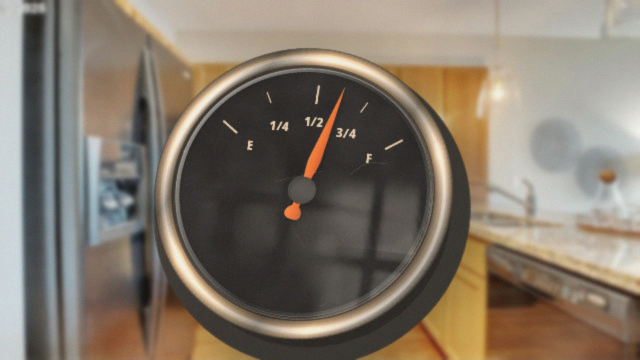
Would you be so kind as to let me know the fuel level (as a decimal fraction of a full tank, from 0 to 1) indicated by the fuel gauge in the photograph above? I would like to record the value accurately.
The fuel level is 0.625
